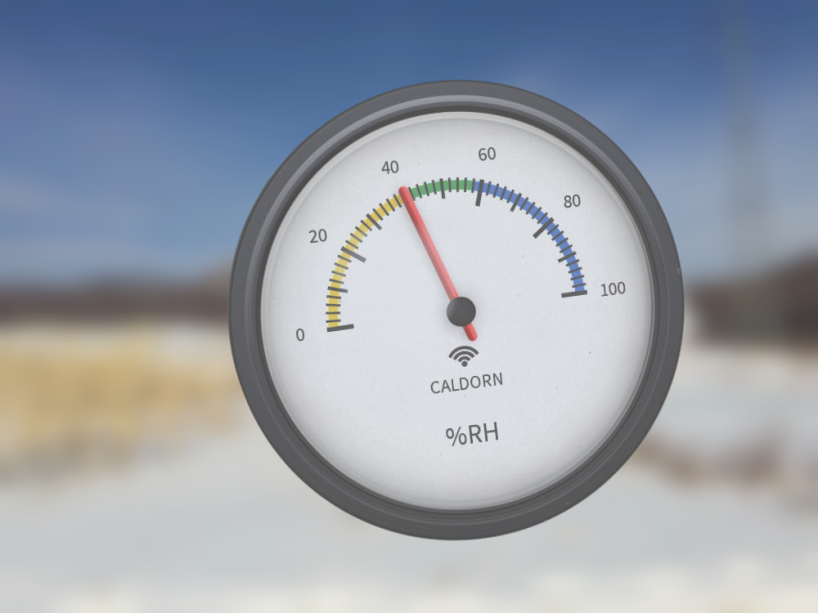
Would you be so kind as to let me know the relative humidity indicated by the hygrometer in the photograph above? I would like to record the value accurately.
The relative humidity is 40 %
